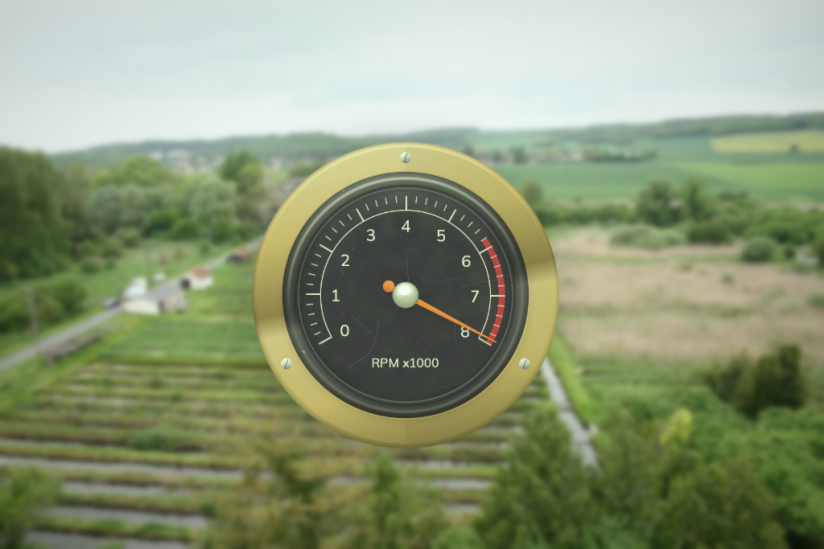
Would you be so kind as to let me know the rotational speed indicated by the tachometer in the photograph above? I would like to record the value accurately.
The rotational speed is 7900 rpm
